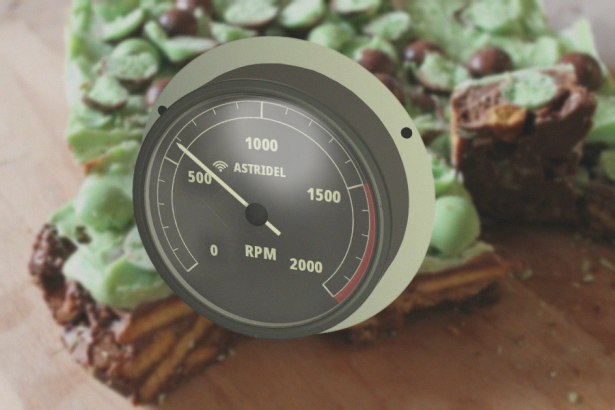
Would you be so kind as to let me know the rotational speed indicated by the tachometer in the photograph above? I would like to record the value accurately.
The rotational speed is 600 rpm
